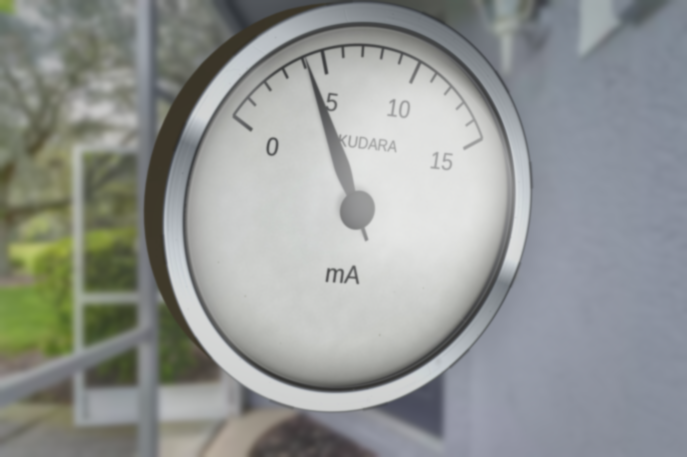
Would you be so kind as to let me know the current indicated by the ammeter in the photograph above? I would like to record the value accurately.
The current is 4 mA
